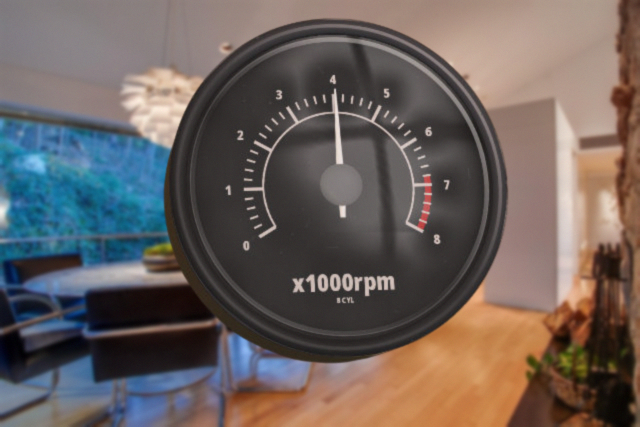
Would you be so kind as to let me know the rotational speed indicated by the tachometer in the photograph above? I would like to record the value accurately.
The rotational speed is 4000 rpm
